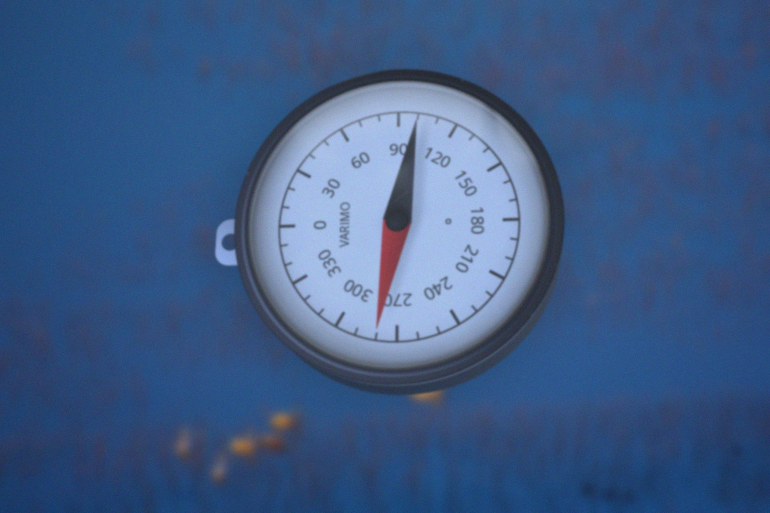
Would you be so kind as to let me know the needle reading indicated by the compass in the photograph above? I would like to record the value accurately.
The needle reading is 280 °
